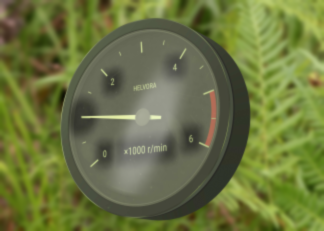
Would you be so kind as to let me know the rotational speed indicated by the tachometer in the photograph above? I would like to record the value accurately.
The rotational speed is 1000 rpm
